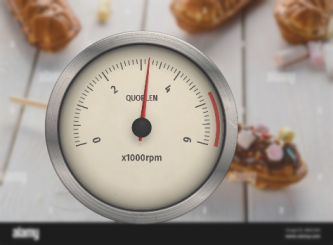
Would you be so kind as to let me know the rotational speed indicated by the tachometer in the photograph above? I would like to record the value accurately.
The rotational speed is 3200 rpm
